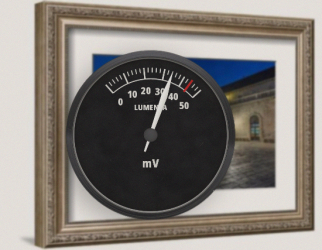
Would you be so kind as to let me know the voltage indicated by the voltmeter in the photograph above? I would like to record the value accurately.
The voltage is 34 mV
